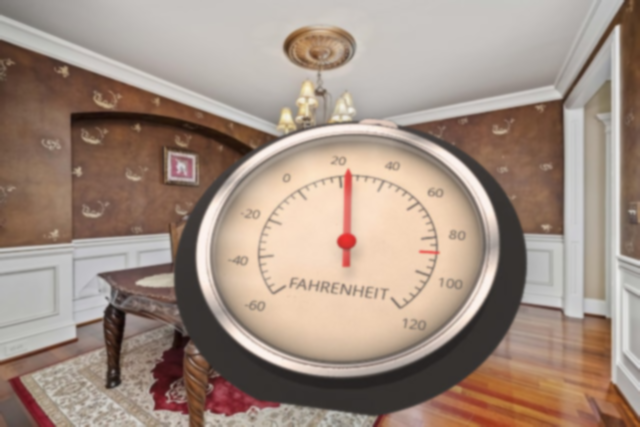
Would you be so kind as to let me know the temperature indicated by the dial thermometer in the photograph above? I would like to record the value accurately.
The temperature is 24 °F
